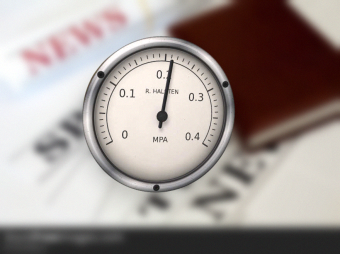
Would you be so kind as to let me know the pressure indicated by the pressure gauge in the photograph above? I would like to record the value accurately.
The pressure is 0.21 MPa
